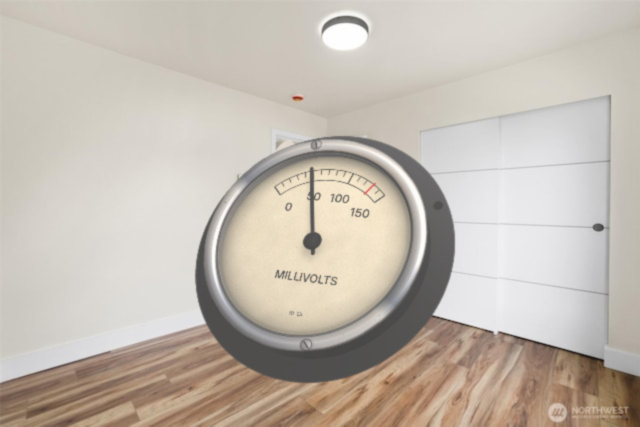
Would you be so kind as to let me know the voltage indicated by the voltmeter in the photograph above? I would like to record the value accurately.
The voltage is 50 mV
